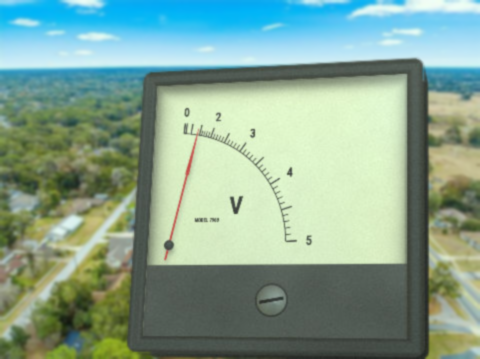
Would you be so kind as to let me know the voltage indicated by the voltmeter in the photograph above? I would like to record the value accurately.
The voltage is 1.5 V
